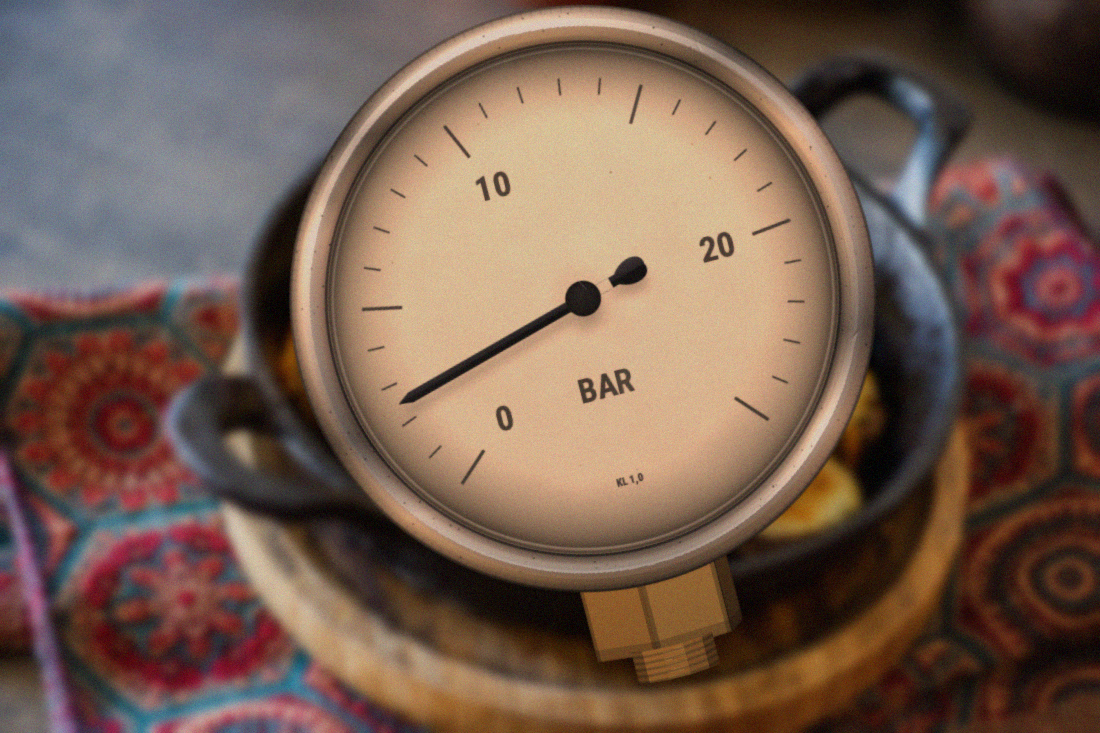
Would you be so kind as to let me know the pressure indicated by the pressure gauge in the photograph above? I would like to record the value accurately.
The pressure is 2.5 bar
